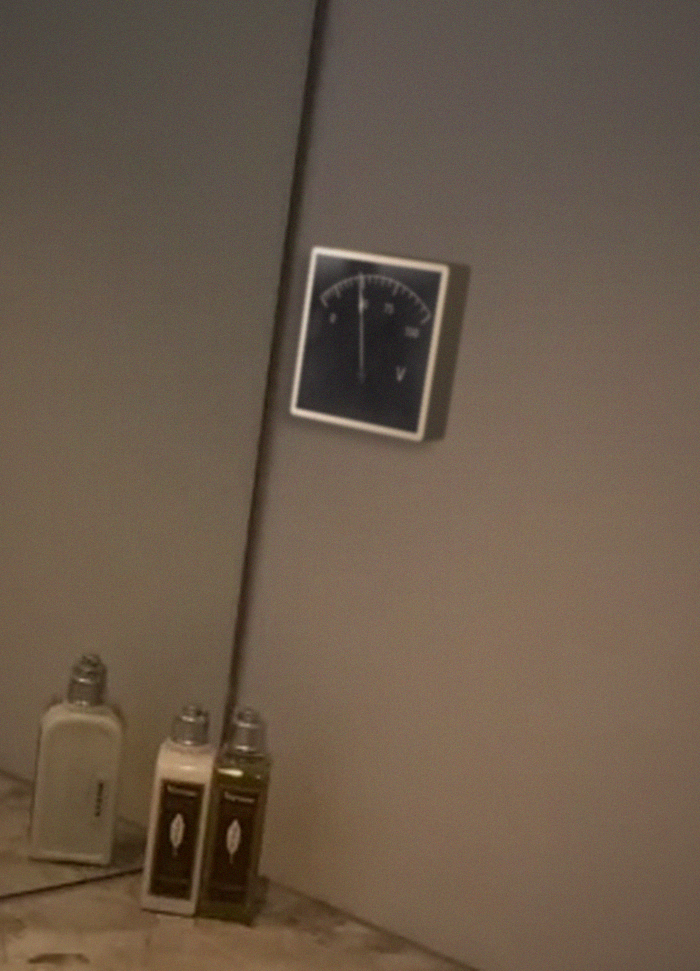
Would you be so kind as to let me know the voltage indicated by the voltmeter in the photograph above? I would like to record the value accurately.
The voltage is 50 V
